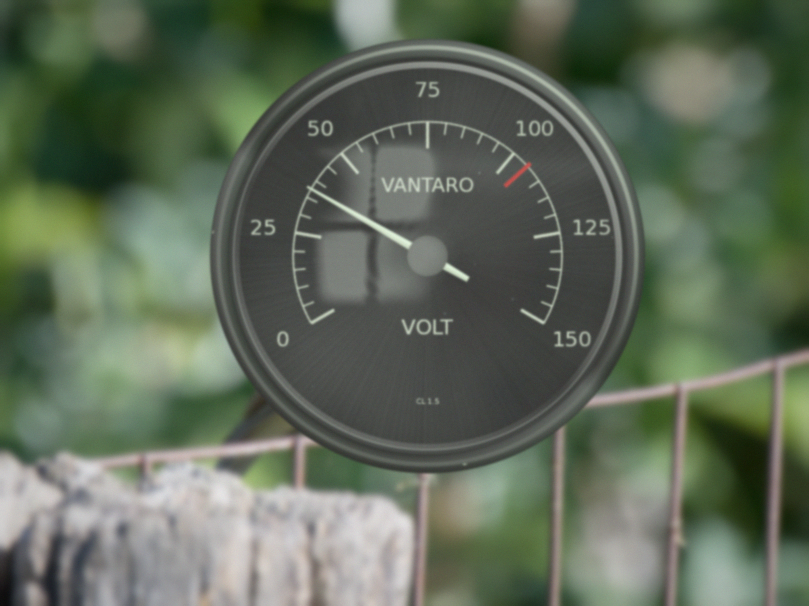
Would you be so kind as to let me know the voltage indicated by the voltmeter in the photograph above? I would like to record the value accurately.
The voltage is 37.5 V
